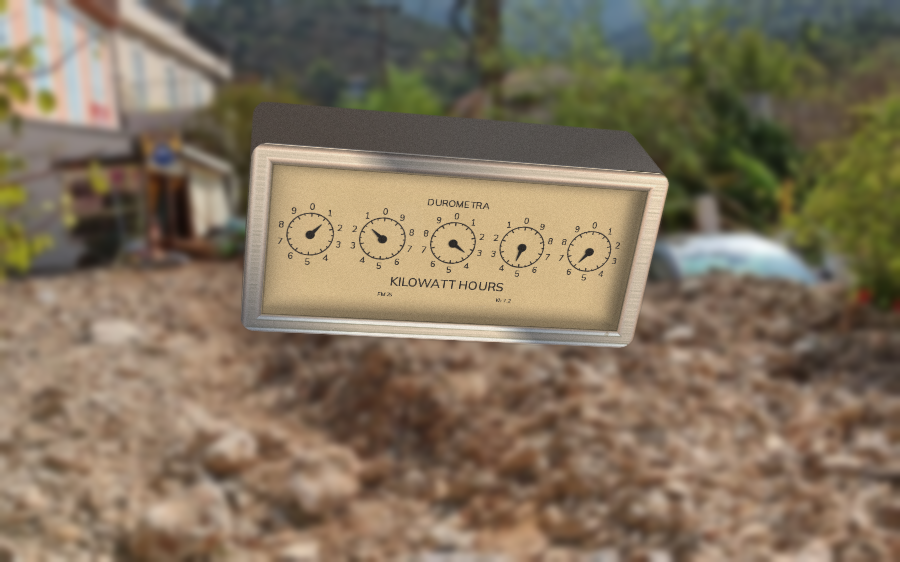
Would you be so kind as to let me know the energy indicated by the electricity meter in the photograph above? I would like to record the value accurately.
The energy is 11346 kWh
